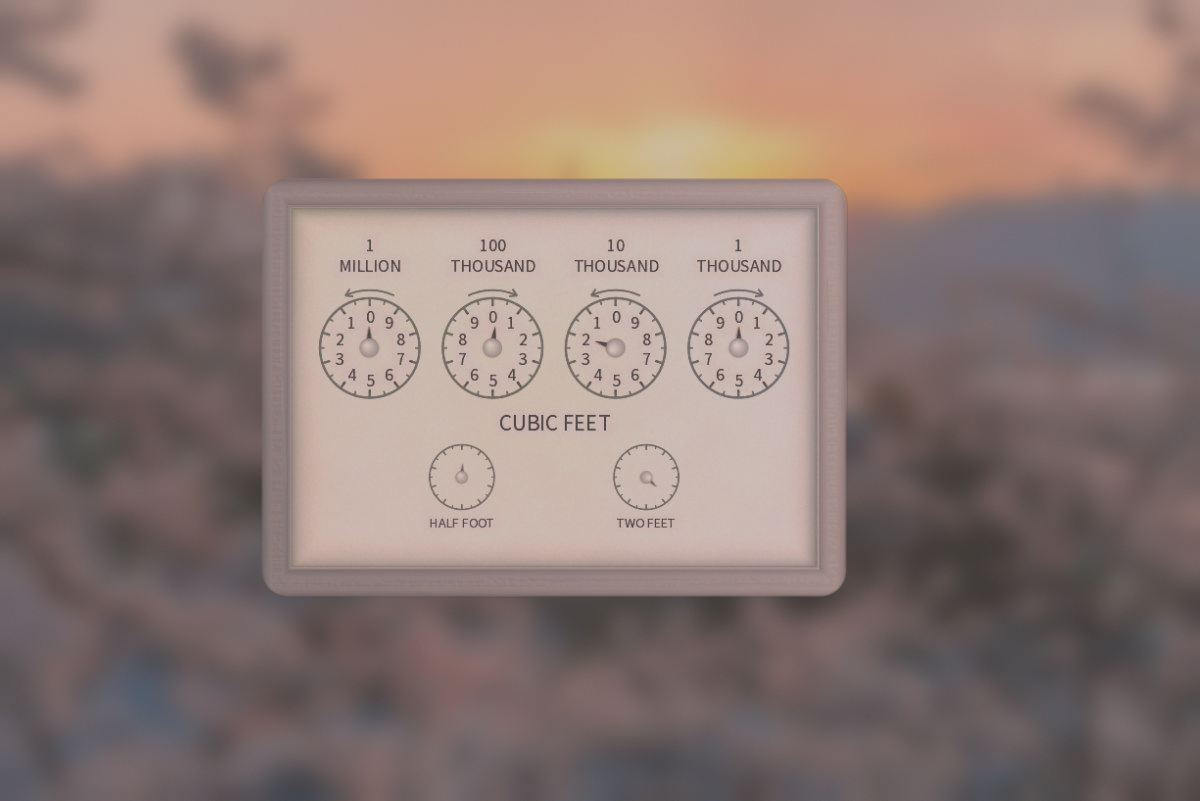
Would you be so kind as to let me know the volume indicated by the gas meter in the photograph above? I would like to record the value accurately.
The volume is 2000 ft³
